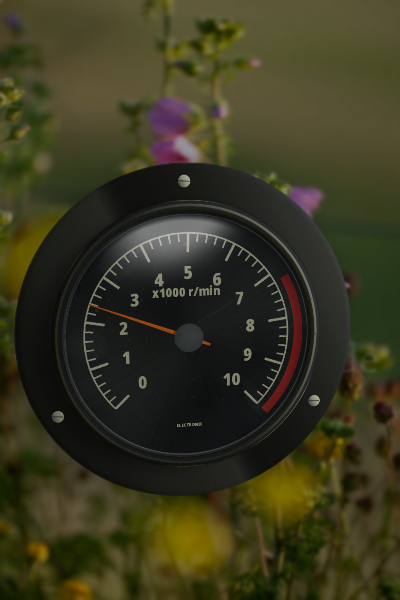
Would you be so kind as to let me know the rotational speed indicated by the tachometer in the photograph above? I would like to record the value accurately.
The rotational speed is 2400 rpm
